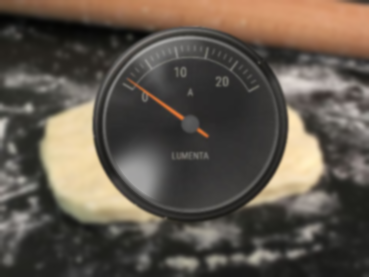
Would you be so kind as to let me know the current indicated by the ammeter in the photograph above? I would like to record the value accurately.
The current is 1 A
